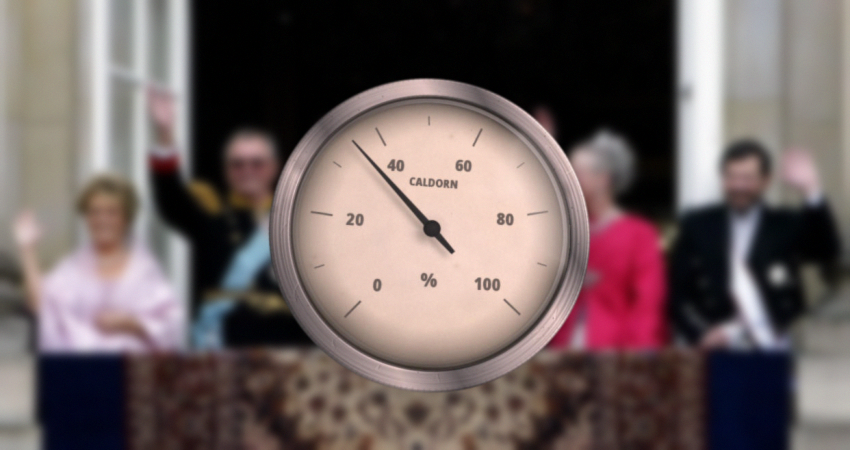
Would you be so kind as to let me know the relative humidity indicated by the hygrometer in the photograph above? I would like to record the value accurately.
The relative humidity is 35 %
